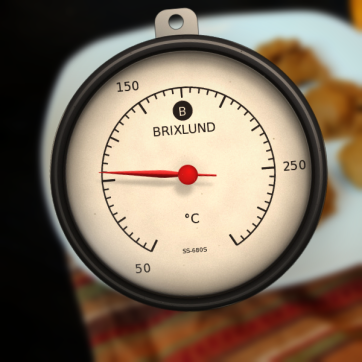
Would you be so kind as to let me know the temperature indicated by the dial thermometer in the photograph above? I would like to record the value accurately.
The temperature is 105 °C
